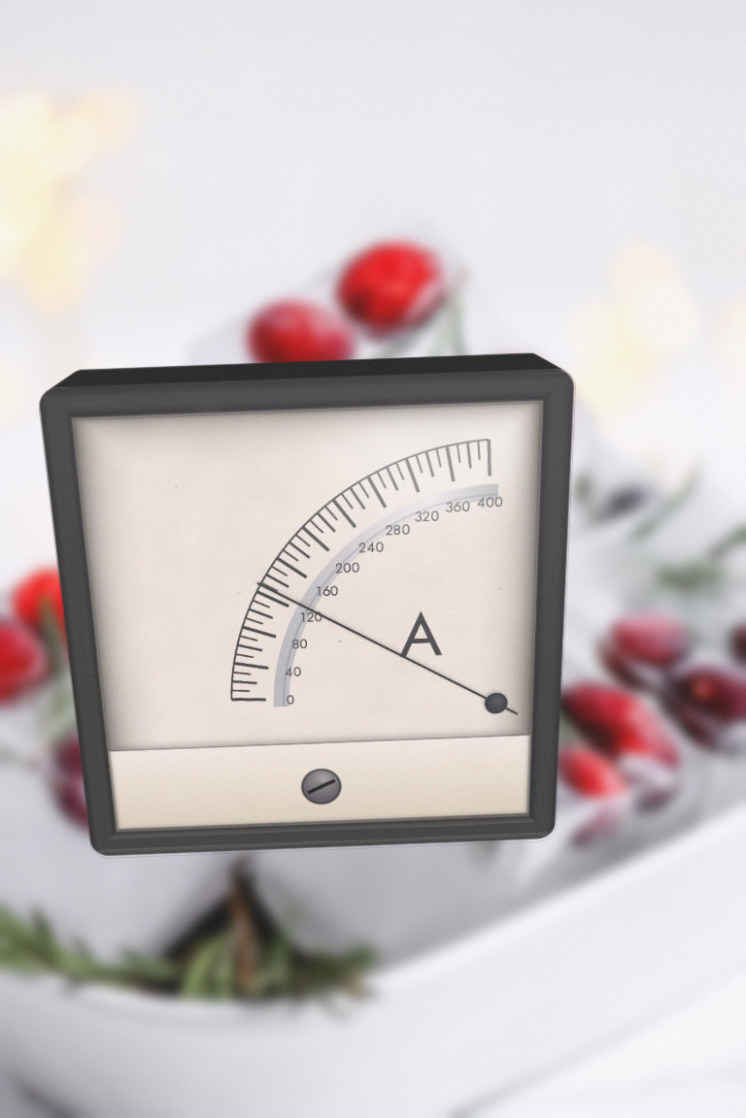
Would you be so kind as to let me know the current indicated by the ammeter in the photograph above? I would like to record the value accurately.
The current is 130 A
